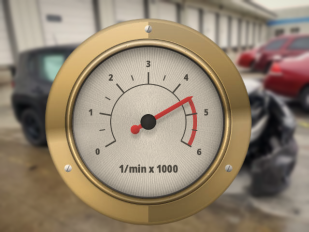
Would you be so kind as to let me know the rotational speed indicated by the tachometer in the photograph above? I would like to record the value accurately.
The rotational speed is 4500 rpm
